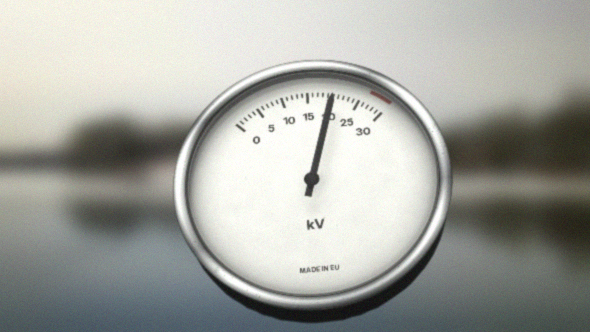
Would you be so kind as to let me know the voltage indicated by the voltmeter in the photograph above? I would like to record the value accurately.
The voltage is 20 kV
